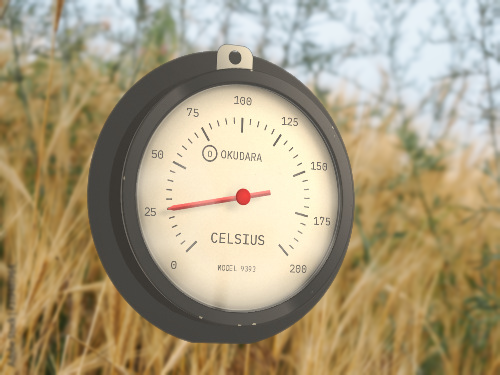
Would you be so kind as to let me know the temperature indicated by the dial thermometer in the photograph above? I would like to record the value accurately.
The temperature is 25 °C
